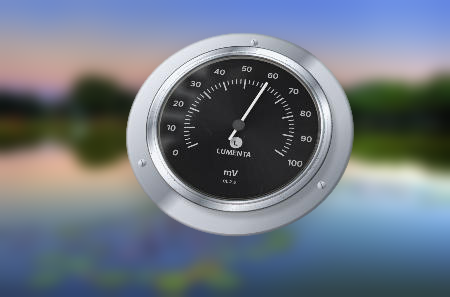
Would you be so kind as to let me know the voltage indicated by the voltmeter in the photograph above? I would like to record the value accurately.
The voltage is 60 mV
